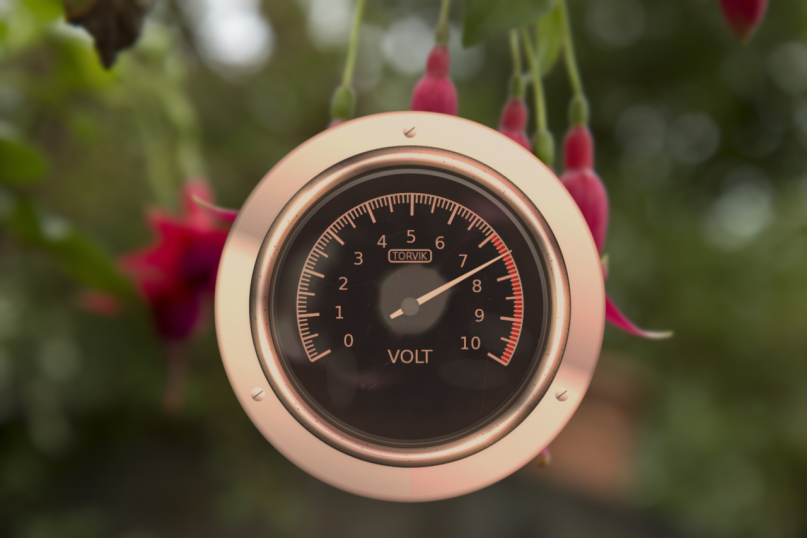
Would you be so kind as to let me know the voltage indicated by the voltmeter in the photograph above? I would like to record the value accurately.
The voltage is 7.5 V
